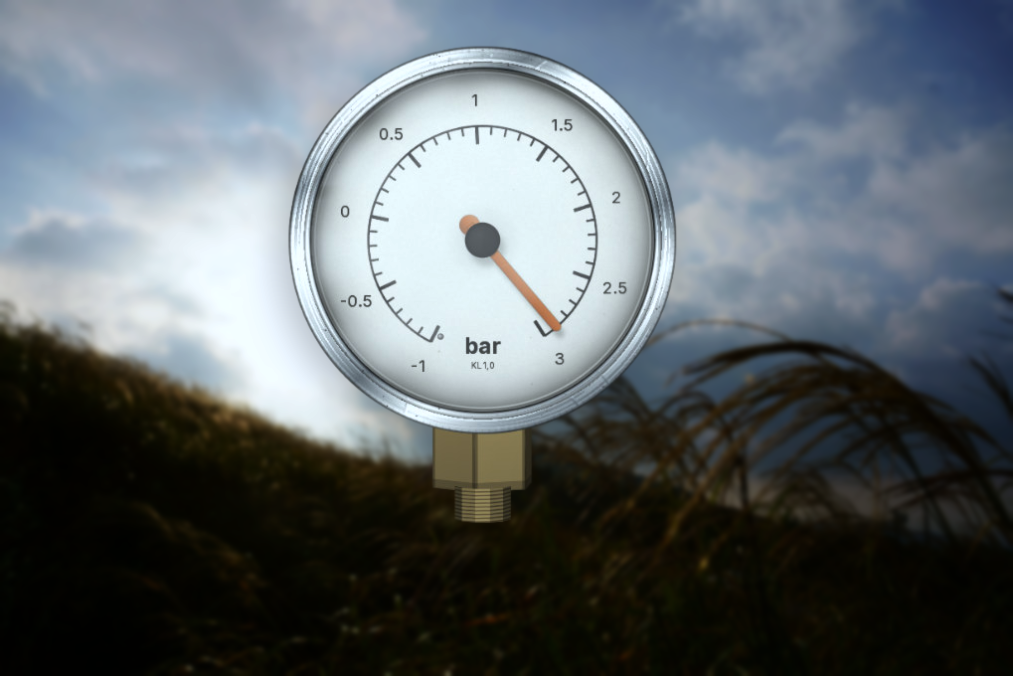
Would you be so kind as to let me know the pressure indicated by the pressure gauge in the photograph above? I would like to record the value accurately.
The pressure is 2.9 bar
